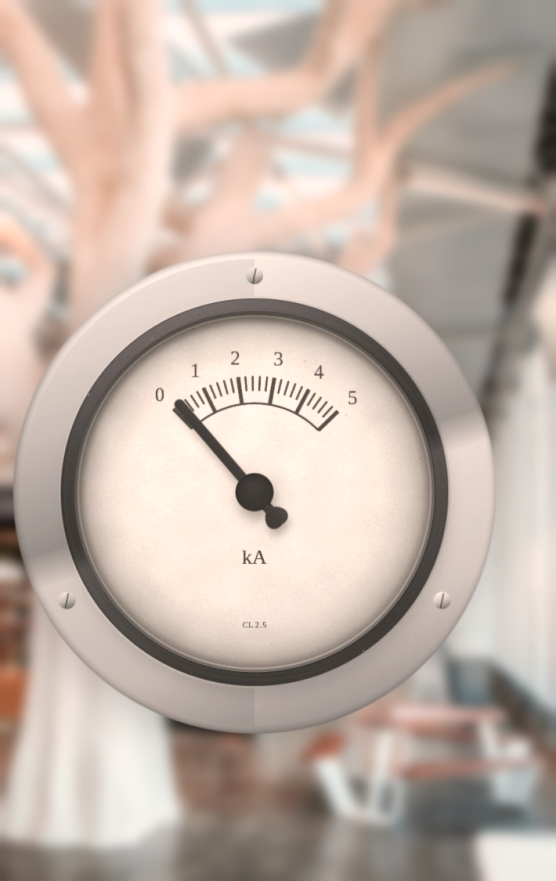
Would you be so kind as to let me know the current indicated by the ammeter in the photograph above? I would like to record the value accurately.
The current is 0.2 kA
